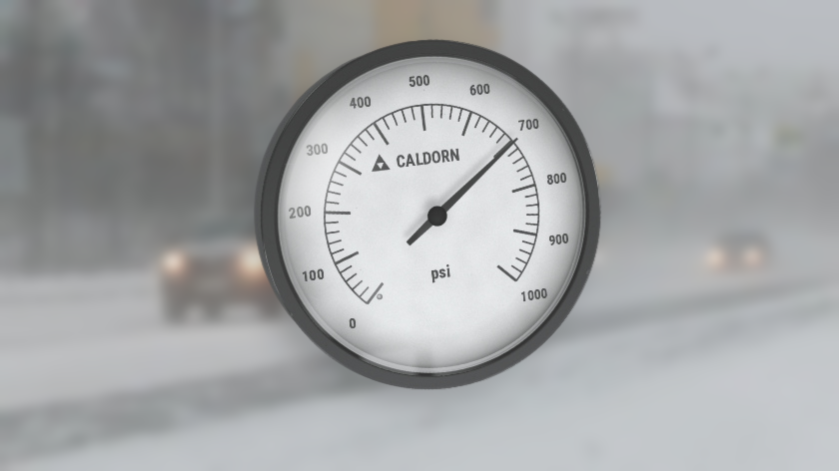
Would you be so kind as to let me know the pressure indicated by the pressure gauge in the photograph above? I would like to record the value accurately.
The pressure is 700 psi
